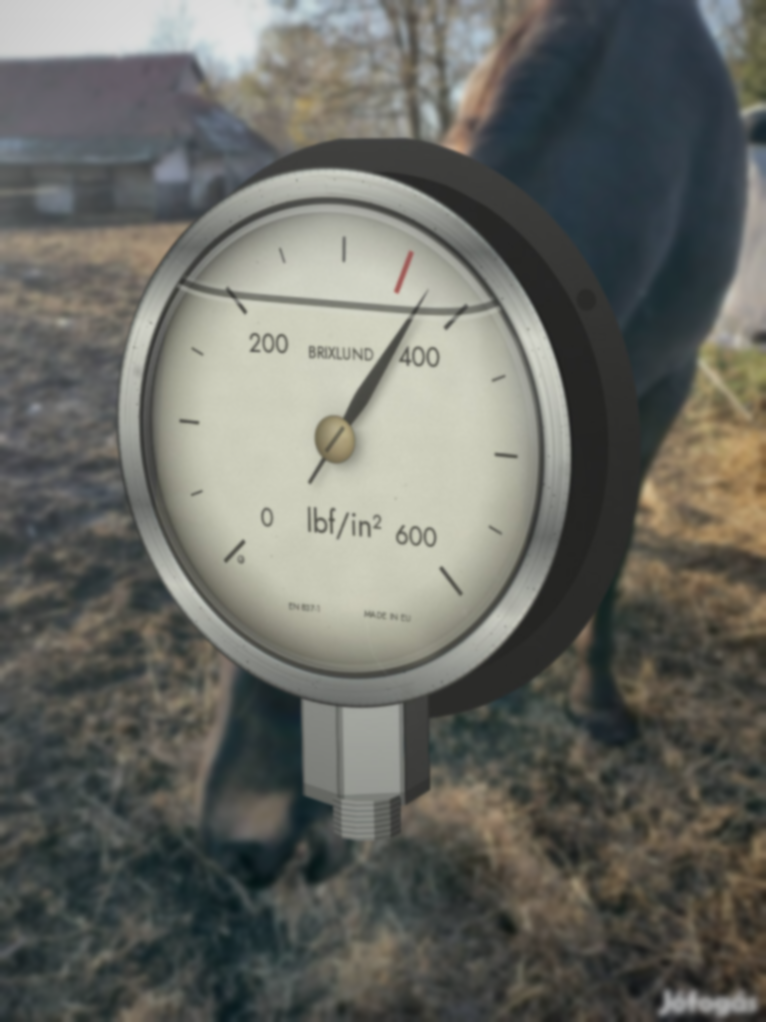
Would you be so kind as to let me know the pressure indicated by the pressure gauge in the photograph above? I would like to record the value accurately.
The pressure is 375 psi
